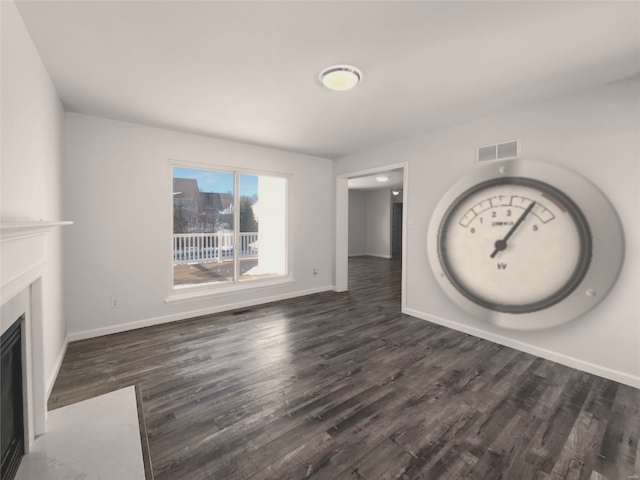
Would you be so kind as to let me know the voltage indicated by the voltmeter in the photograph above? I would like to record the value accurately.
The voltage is 4 kV
